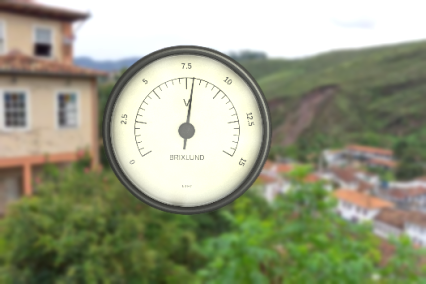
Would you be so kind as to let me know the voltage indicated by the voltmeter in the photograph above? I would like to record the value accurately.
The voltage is 8 V
